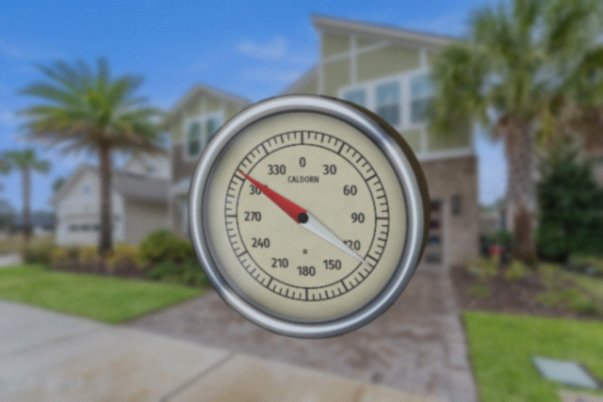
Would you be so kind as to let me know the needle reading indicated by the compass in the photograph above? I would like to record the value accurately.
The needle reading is 305 °
